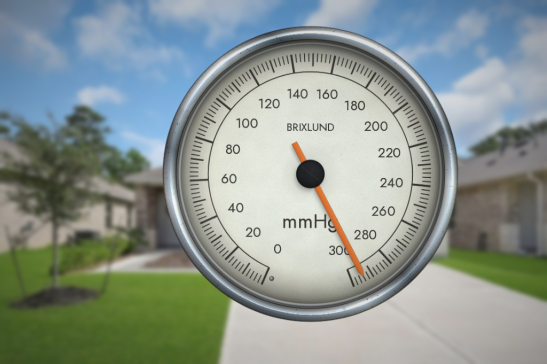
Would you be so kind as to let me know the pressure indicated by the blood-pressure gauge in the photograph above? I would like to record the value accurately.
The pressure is 294 mmHg
